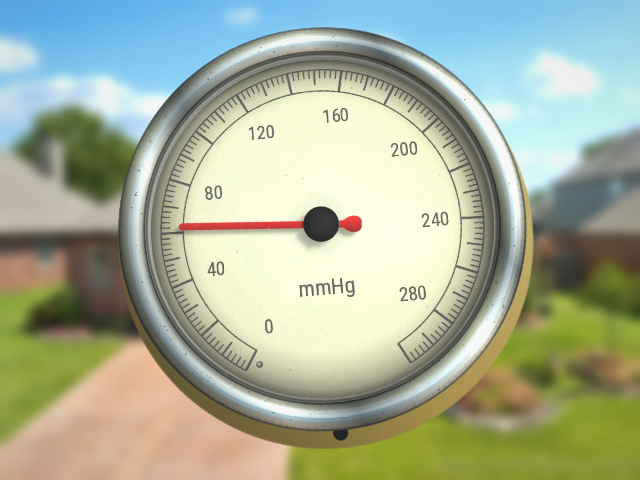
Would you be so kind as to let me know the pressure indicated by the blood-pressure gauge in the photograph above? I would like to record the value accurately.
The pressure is 62 mmHg
